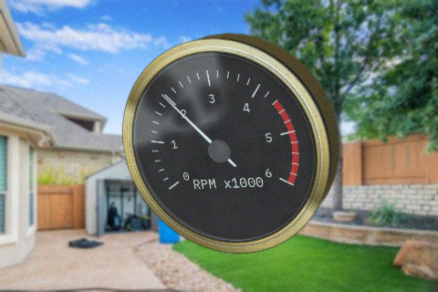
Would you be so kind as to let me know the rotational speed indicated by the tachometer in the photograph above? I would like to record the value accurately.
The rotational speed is 2000 rpm
